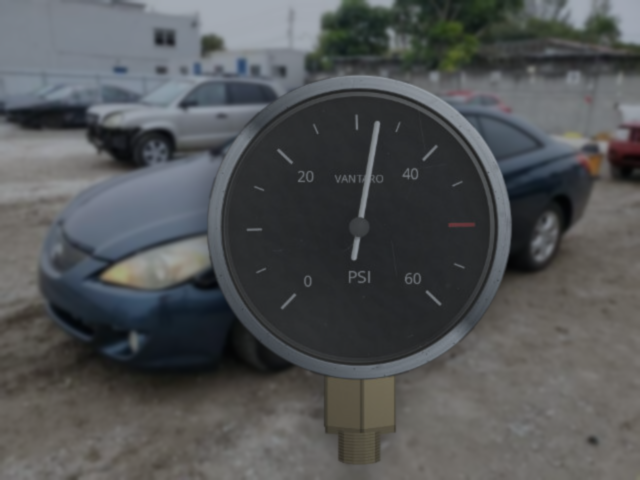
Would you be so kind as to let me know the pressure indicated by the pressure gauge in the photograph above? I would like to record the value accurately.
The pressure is 32.5 psi
